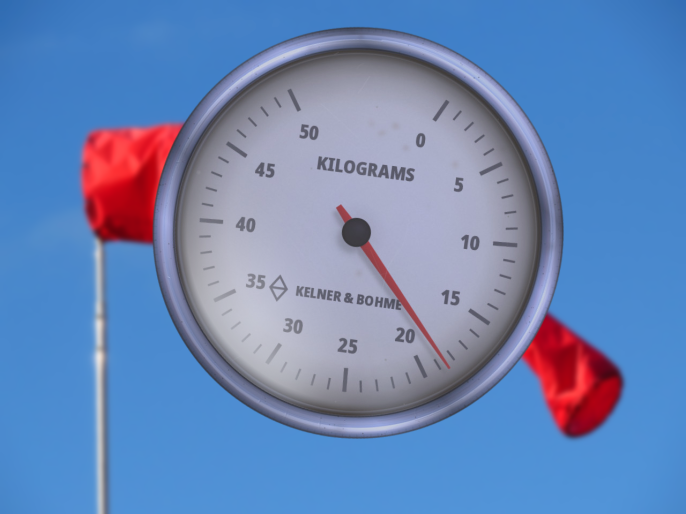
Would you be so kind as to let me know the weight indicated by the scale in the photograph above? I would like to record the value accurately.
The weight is 18.5 kg
